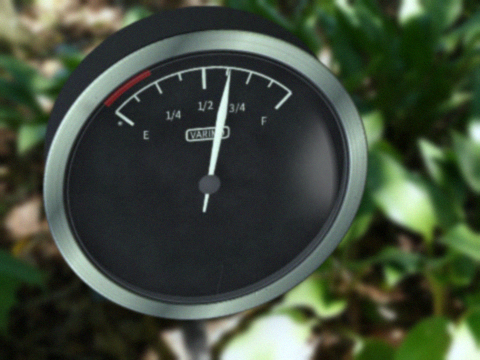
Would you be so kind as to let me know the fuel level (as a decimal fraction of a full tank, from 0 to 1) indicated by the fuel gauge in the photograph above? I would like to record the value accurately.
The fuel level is 0.625
